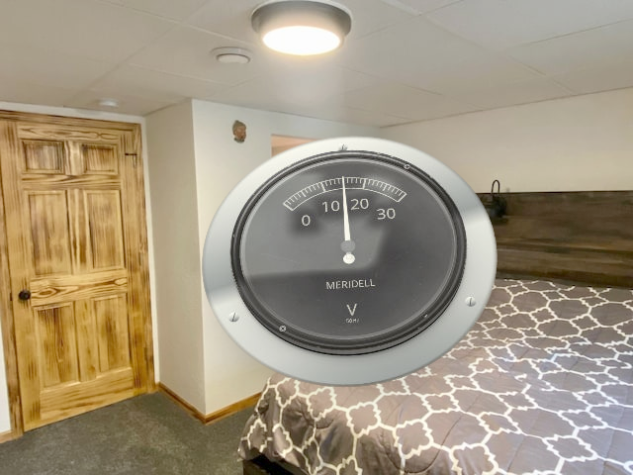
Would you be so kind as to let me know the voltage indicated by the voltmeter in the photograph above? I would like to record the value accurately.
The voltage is 15 V
